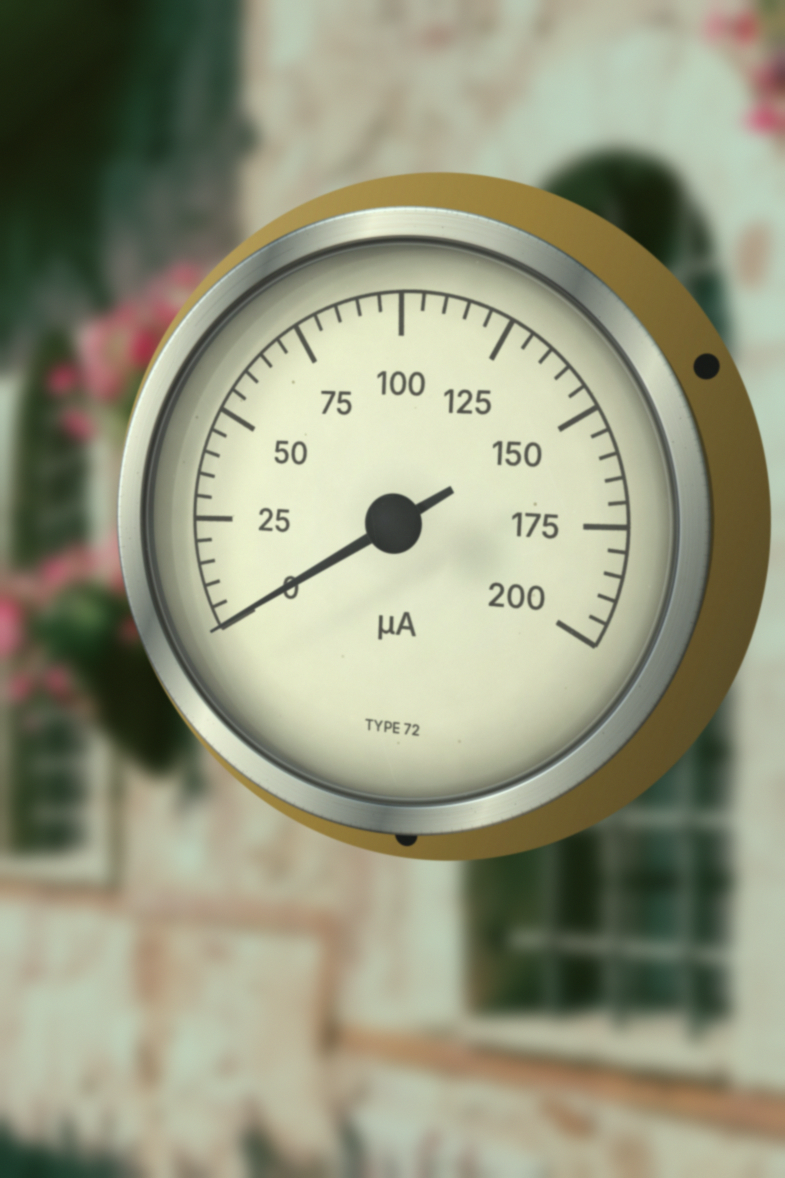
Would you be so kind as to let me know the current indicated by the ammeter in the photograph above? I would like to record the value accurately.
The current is 0 µA
